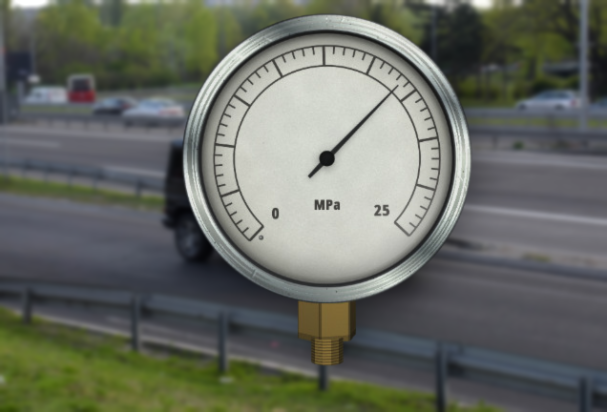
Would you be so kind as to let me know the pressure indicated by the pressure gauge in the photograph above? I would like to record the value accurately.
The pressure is 16.75 MPa
